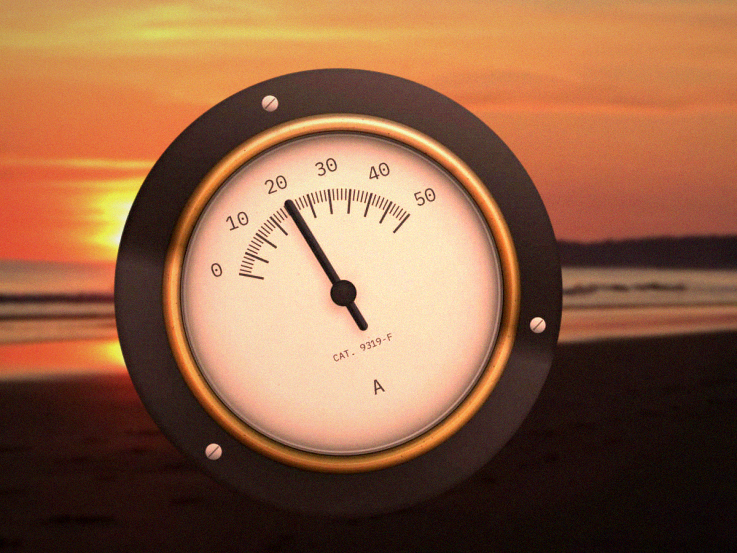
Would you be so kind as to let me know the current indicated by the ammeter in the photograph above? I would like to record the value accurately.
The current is 20 A
